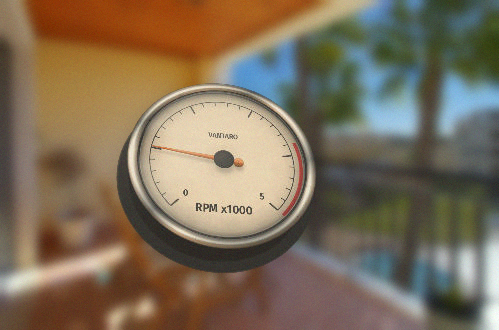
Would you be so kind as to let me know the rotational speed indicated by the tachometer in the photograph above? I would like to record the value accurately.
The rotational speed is 1000 rpm
